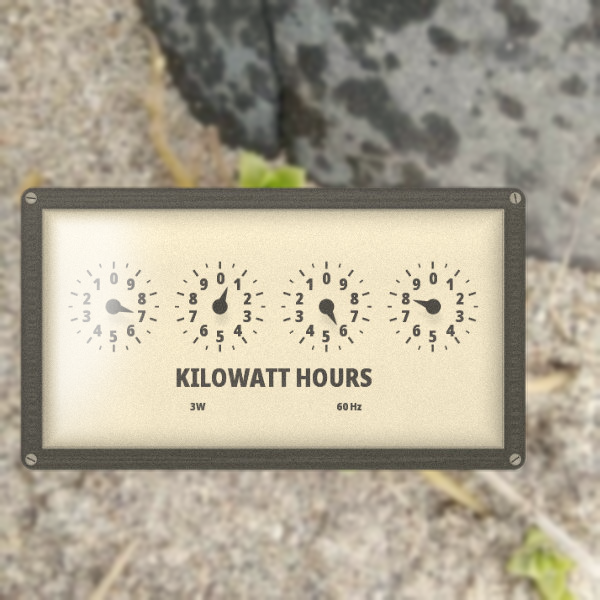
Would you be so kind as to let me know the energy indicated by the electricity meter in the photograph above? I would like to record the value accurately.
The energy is 7058 kWh
